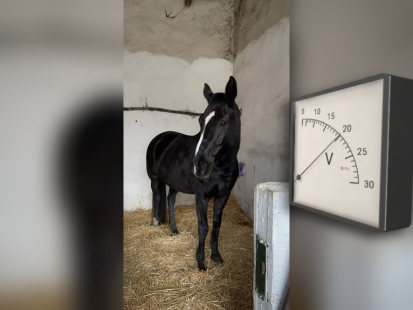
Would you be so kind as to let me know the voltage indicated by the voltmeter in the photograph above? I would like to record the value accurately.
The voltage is 20 V
